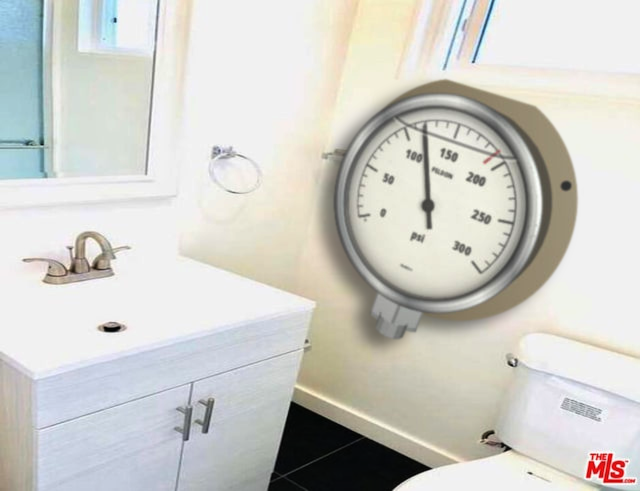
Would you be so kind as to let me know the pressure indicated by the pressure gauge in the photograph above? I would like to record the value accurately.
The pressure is 120 psi
